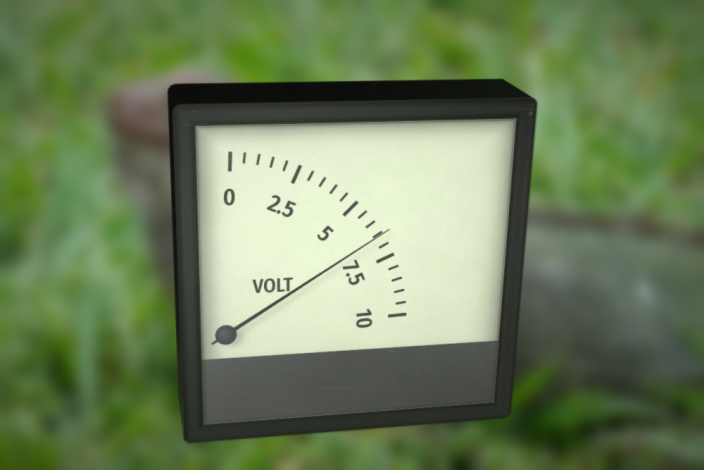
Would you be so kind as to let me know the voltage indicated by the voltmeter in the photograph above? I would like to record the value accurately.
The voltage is 6.5 V
